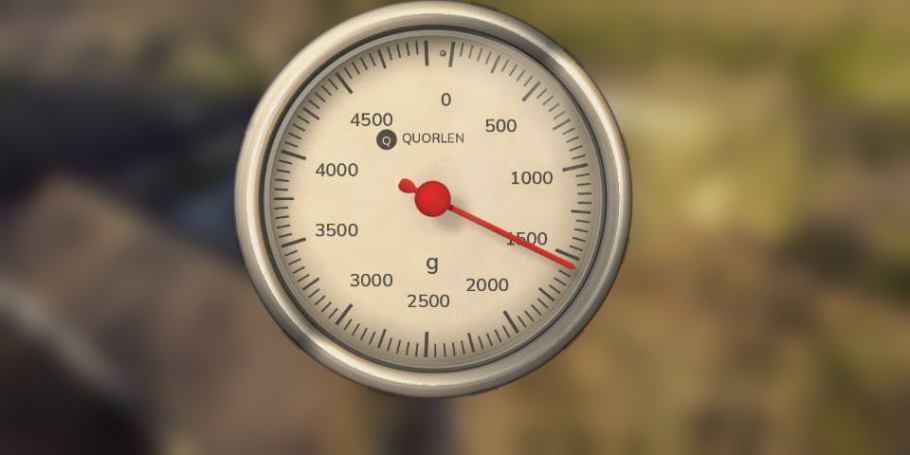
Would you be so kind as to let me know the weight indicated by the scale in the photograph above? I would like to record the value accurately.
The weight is 1550 g
